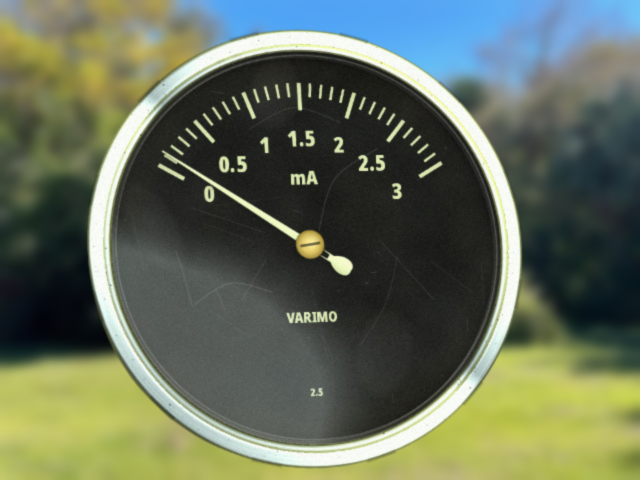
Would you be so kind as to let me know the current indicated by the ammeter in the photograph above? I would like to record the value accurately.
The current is 0.1 mA
